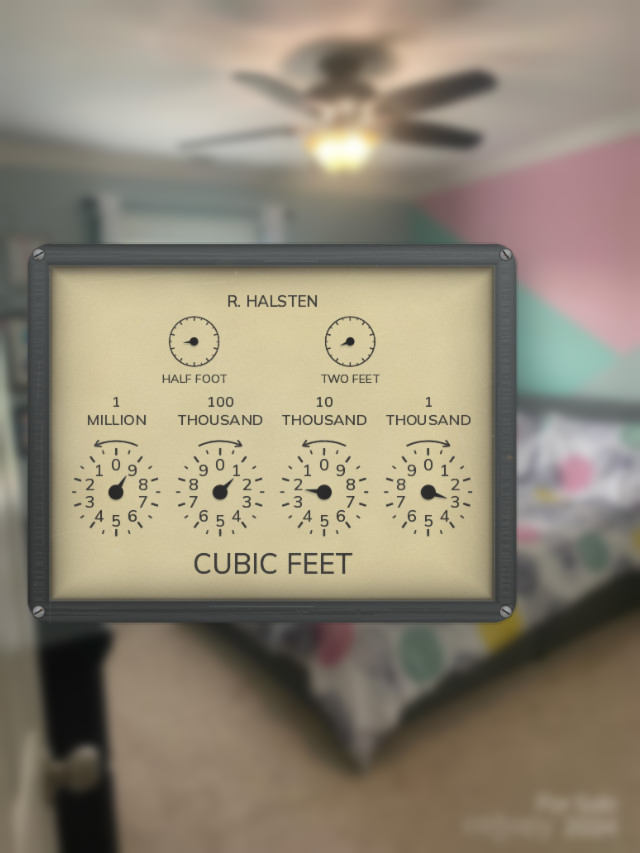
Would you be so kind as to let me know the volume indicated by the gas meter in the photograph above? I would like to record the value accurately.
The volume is 912300 ft³
